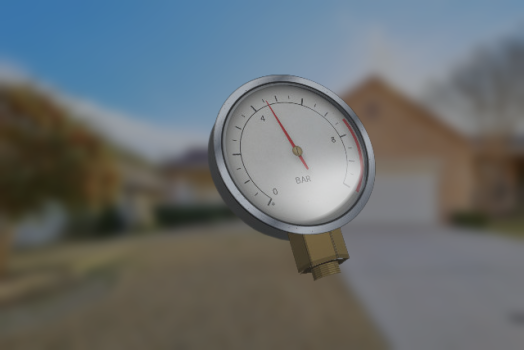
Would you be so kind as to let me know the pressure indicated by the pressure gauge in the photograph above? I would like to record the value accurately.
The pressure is 4.5 bar
